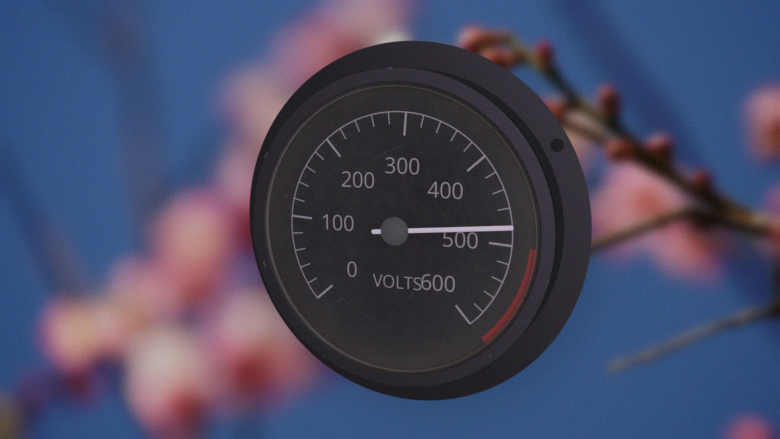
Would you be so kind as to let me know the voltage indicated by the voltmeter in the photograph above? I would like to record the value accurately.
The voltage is 480 V
